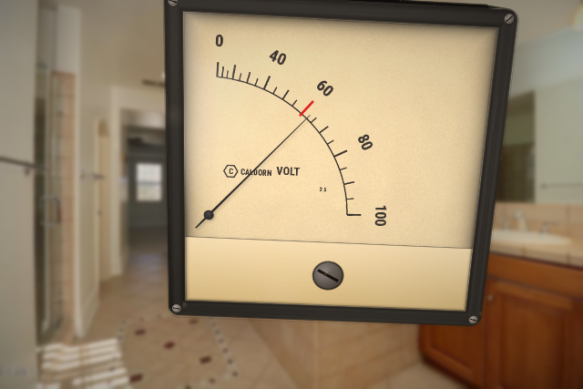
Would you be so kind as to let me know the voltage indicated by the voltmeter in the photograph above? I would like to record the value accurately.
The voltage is 62.5 V
